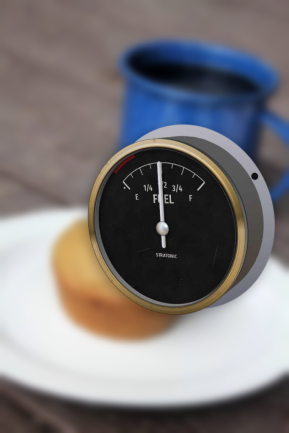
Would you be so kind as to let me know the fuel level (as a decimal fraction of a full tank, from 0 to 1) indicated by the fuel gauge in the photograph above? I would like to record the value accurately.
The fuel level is 0.5
